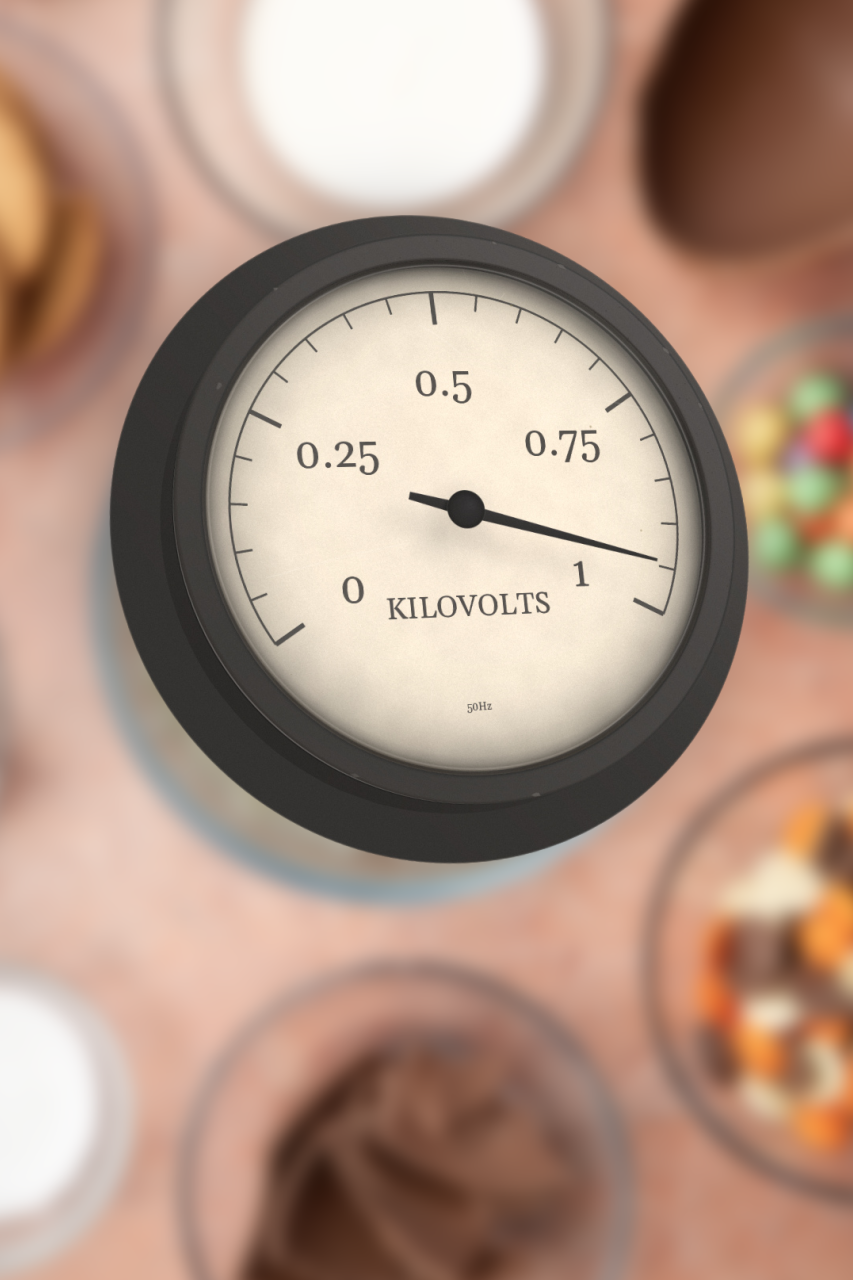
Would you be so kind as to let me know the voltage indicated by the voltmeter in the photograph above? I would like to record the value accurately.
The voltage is 0.95 kV
